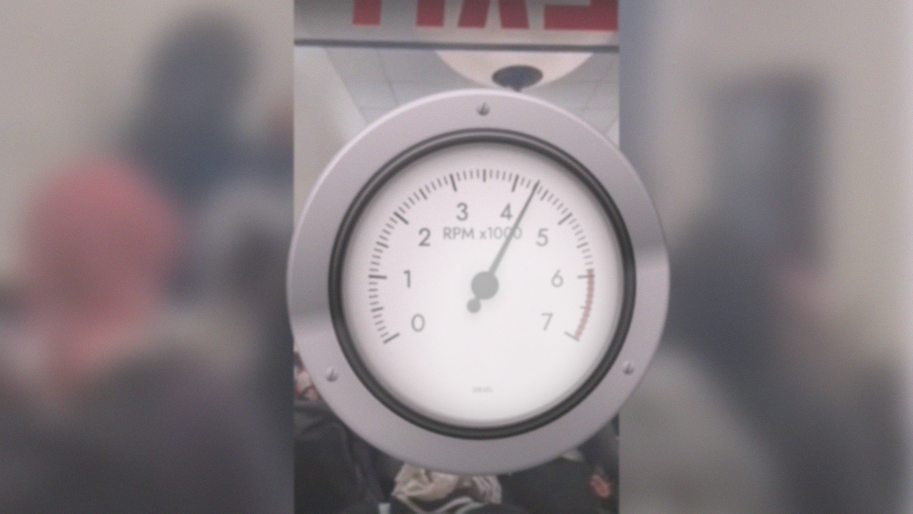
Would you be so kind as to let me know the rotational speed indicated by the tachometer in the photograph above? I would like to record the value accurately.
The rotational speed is 4300 rpm
